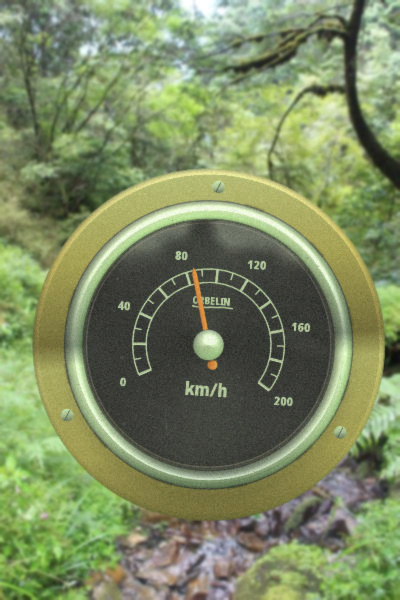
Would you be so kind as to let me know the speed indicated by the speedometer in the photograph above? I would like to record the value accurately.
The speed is 85 km/h
